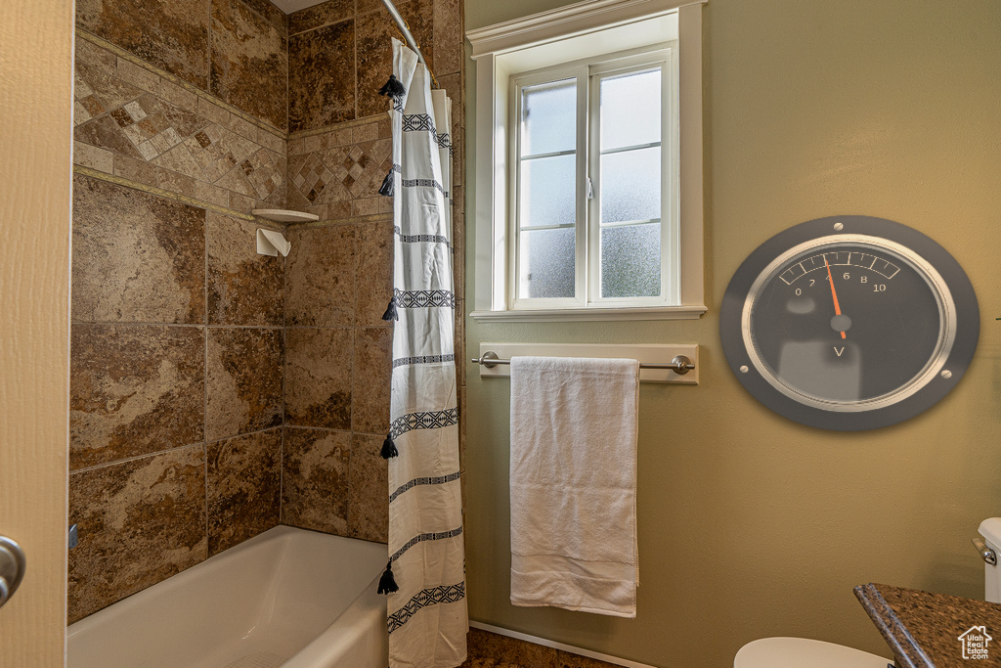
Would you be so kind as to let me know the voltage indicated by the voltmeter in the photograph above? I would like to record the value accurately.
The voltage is 4 V
